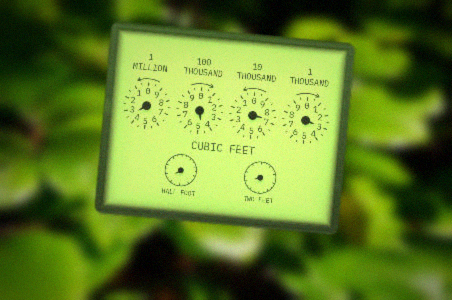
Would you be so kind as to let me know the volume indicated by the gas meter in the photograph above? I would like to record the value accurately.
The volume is 347300 ft³
